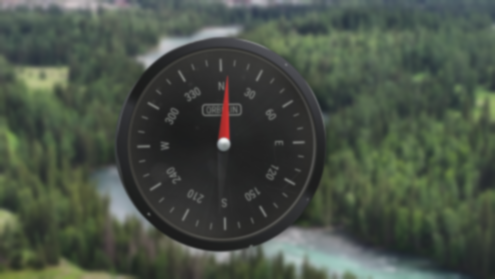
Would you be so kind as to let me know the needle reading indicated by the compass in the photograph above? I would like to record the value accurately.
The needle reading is 5 °
